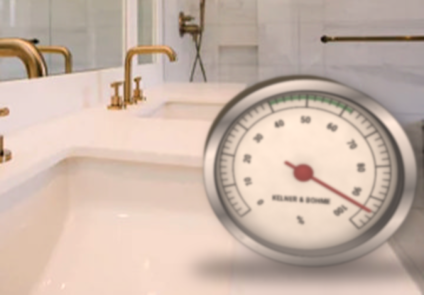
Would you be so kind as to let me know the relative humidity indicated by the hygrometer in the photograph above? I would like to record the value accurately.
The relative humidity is 94 %
